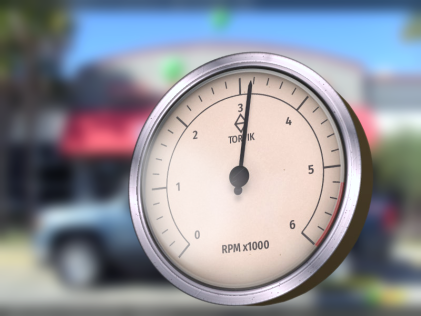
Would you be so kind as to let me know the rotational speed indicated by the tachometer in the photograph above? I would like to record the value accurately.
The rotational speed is 3200 rpm
